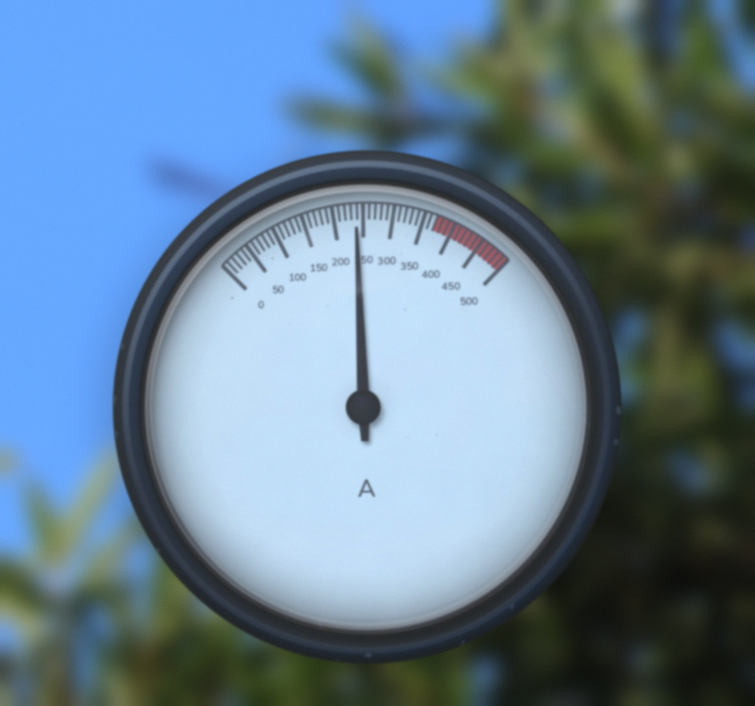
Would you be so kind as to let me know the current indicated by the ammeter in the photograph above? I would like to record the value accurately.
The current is 240 A
